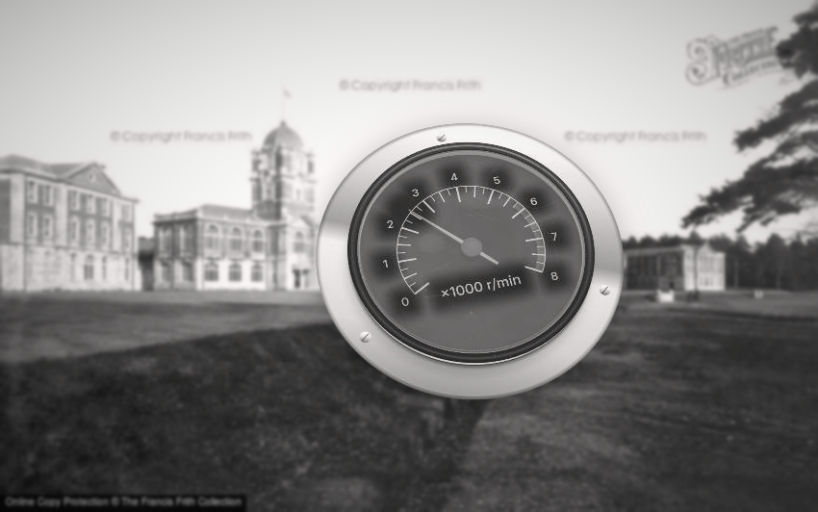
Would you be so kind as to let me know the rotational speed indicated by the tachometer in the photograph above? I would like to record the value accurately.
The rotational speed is 2500 rpm
